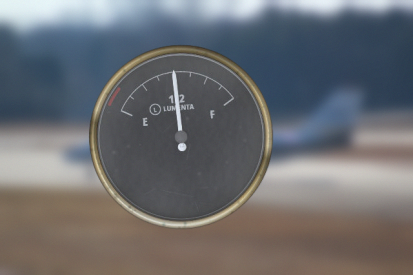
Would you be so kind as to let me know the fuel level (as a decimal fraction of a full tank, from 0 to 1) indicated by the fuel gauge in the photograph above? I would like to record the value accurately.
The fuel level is 0.5
